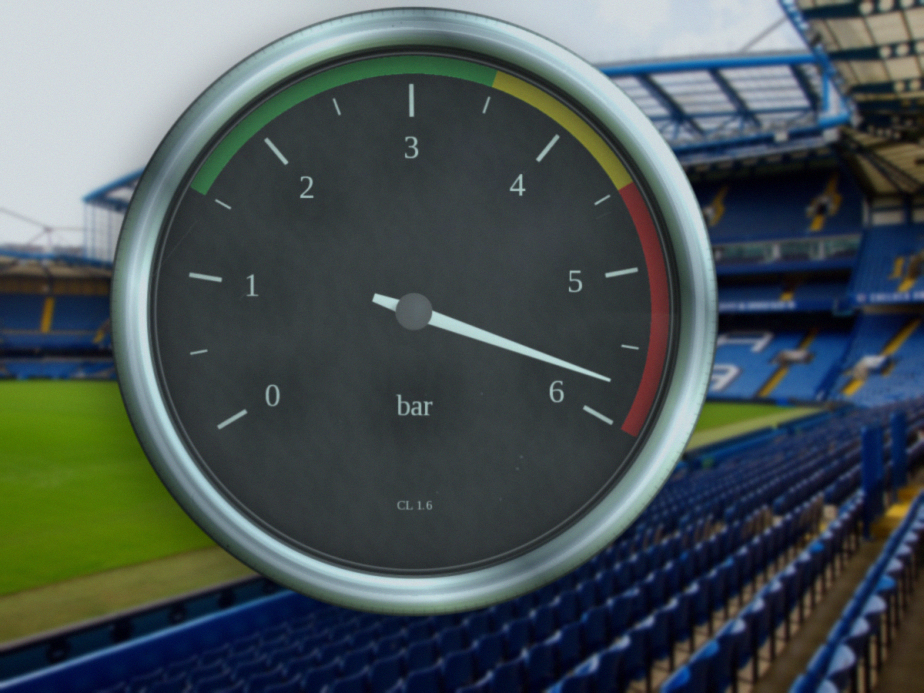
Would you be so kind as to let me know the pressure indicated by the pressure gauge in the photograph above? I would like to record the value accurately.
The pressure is 5.75 bar
